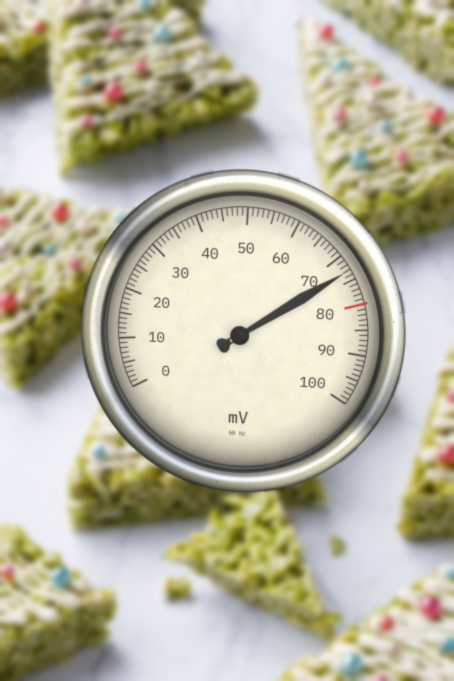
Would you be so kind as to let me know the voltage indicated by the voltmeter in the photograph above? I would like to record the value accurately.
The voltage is 73 mV
